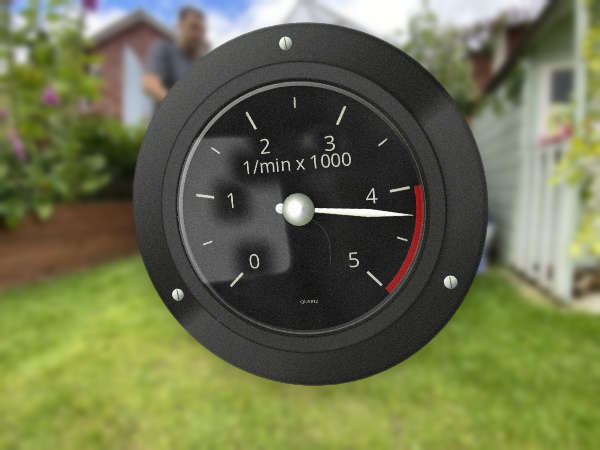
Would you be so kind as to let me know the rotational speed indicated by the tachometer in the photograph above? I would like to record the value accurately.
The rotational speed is 4250 rpm
